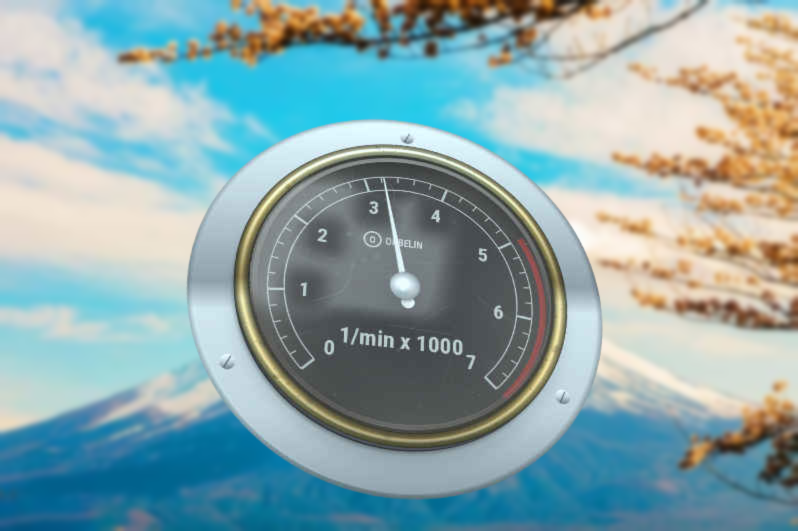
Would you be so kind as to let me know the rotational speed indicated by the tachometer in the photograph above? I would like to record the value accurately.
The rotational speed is 3200 rpm
